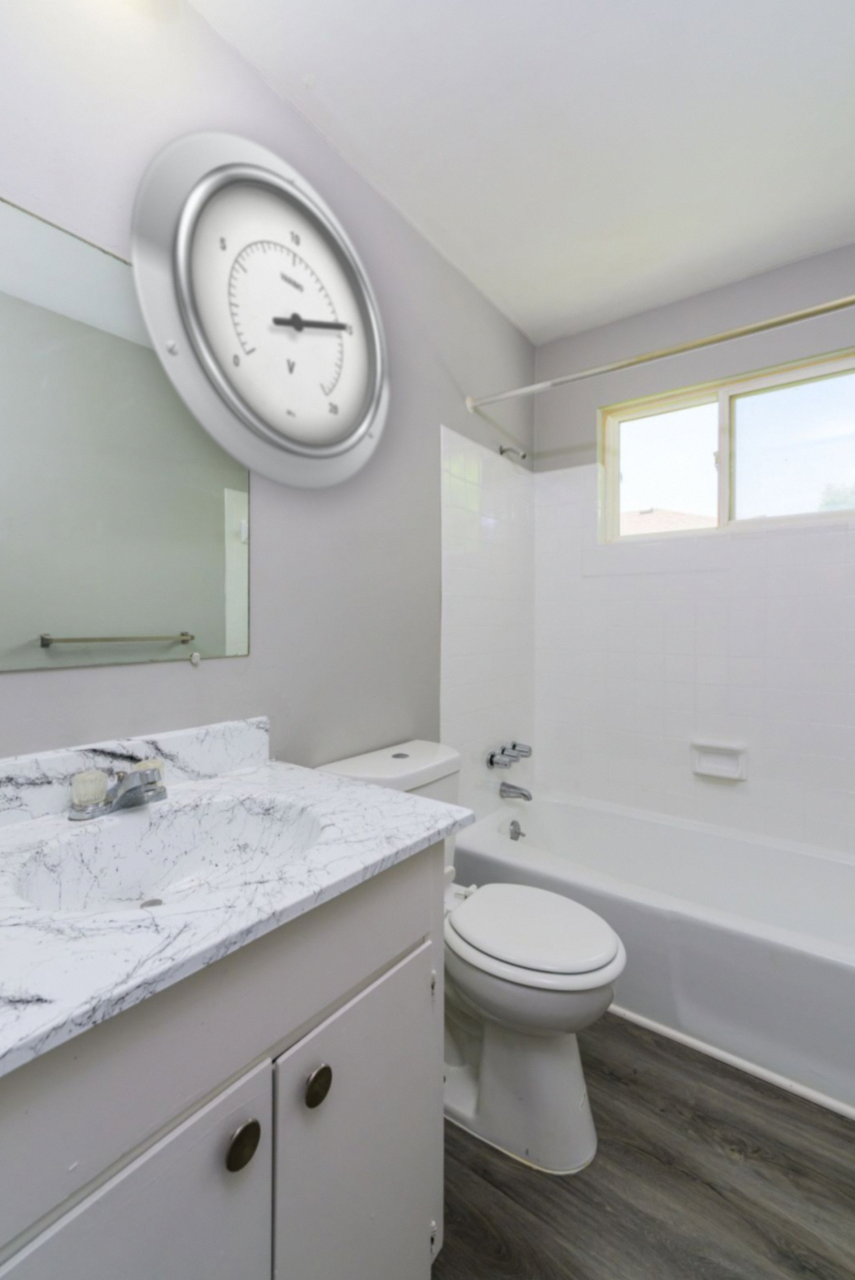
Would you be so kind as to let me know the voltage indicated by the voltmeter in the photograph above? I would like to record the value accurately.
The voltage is 15 V
